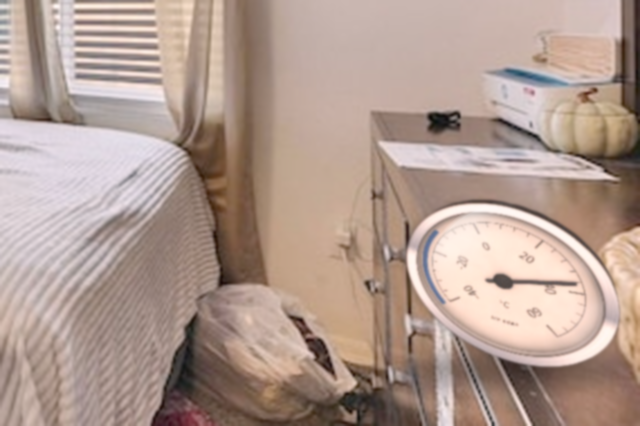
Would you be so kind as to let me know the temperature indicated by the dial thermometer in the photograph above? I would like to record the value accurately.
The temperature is 36 °C
